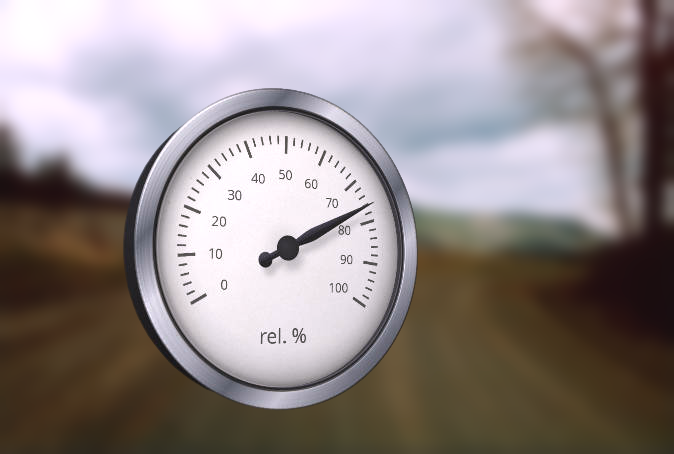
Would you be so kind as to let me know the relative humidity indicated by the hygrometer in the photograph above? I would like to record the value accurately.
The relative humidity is 76 %
